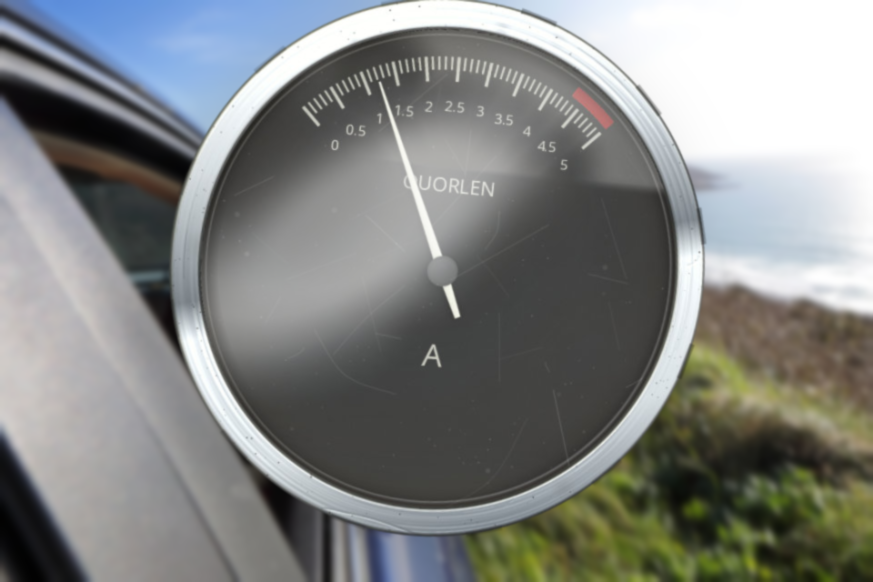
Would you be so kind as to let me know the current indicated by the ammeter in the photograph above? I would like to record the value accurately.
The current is 1.2 A
